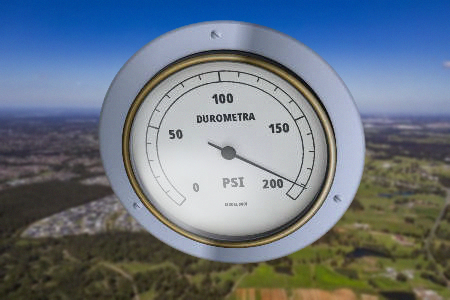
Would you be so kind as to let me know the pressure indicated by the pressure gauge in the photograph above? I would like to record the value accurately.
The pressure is 190 psi
